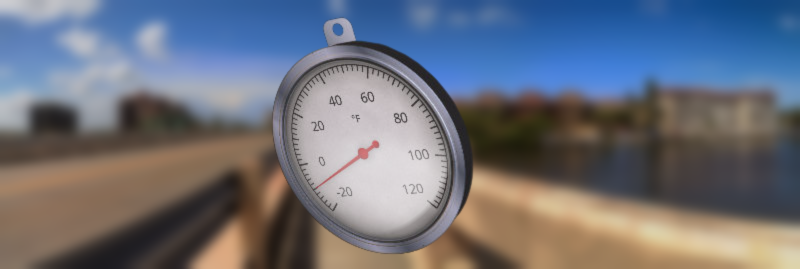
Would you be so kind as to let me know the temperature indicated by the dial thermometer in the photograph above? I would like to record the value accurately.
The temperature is -10 °F
